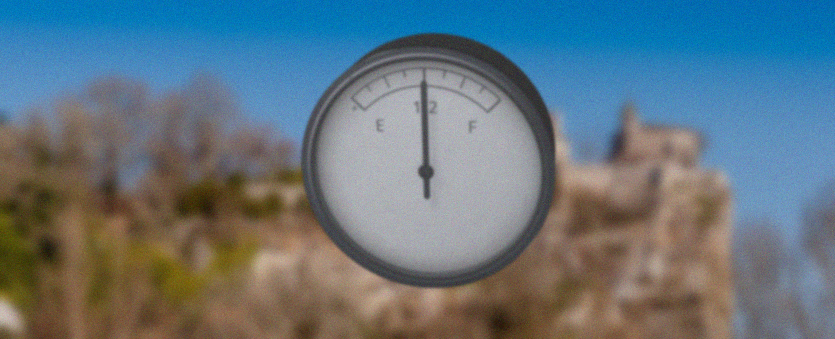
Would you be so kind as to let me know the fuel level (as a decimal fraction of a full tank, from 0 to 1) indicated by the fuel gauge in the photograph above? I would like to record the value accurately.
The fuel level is 0.5
